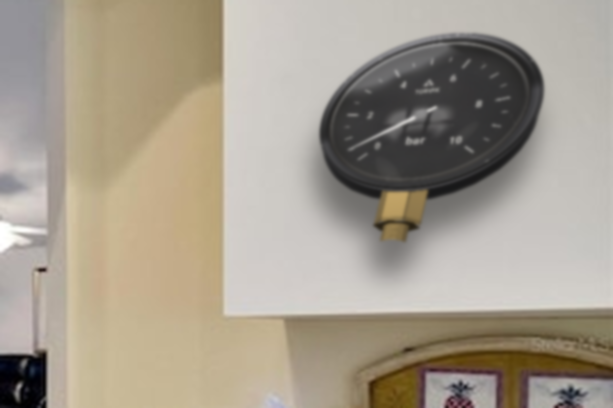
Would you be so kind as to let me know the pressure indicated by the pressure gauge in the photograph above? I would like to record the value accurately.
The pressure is 0.5 bar
